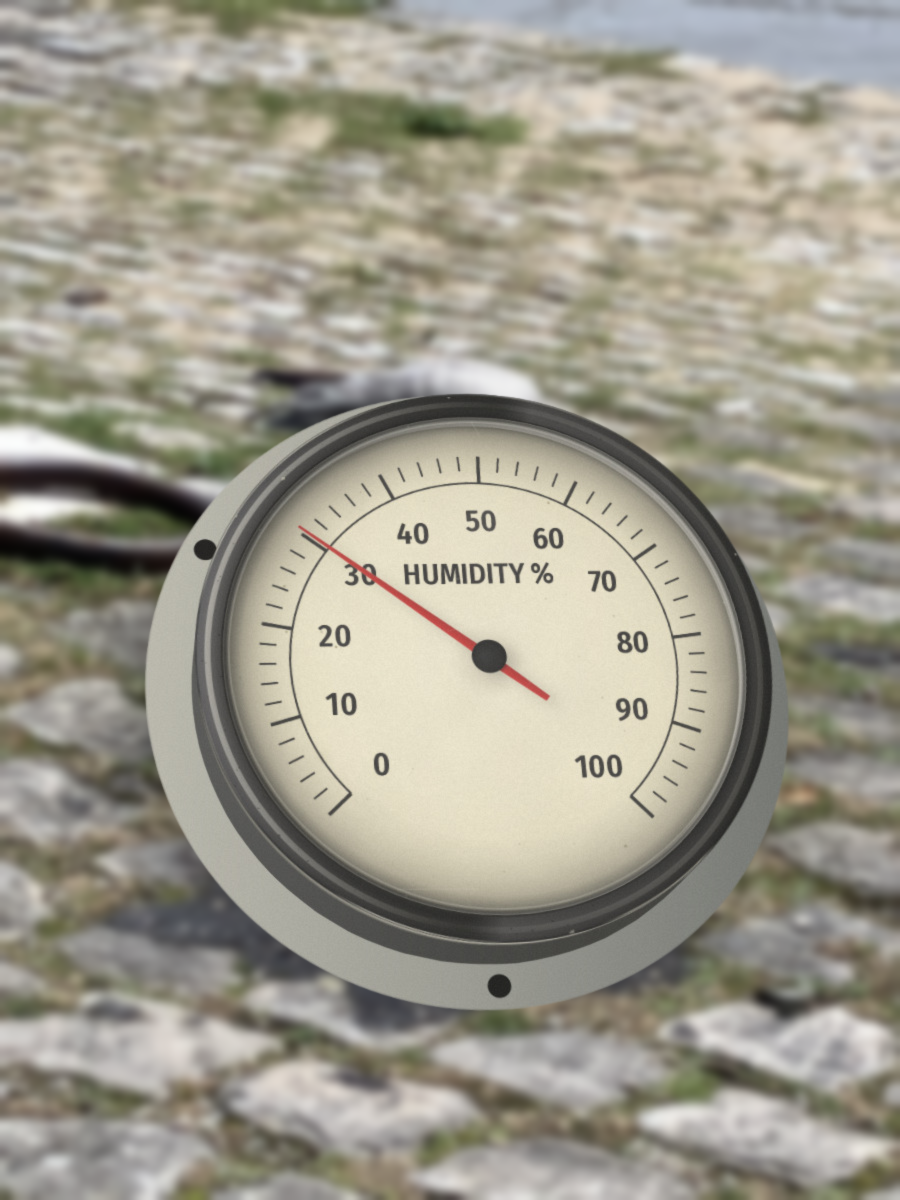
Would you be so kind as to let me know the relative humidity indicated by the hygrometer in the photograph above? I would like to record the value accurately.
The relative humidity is 30 %
